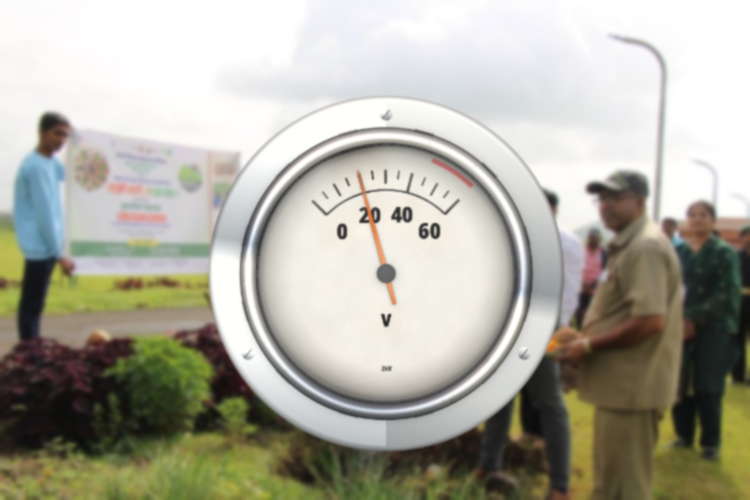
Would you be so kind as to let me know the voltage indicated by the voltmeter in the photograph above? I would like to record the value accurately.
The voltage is 20 V
